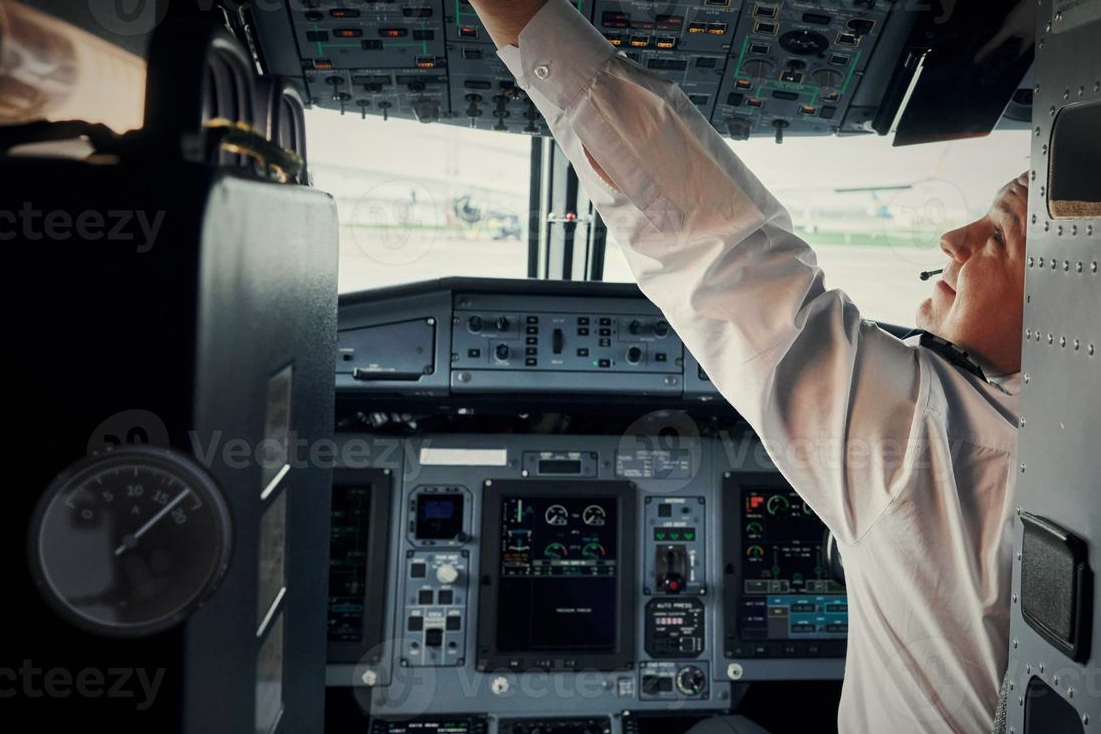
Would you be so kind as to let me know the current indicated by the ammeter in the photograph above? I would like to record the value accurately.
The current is 17.5 A
